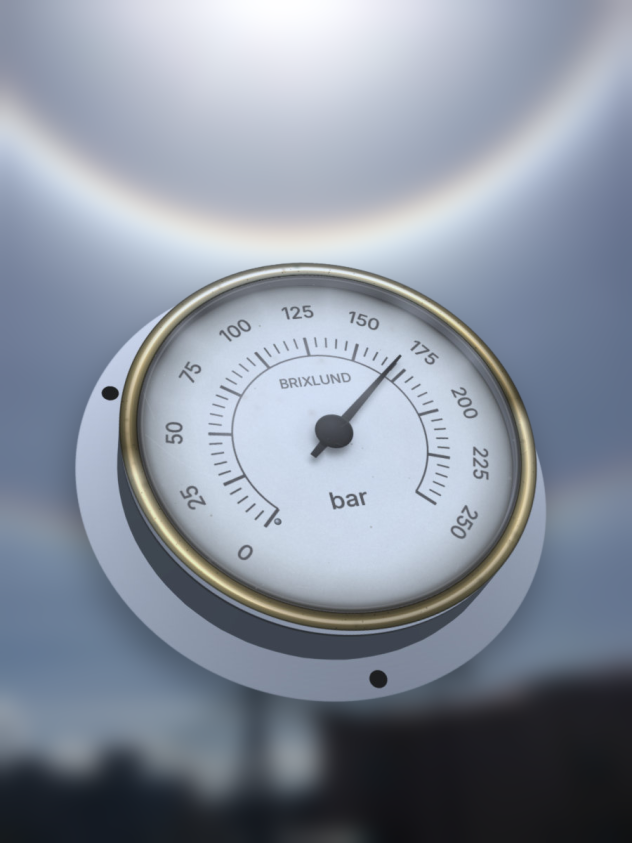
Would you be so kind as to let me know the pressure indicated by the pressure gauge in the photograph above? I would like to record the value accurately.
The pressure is 170 bar
